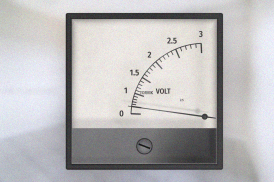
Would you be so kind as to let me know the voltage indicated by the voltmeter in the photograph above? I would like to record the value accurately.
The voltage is 0.5 V
